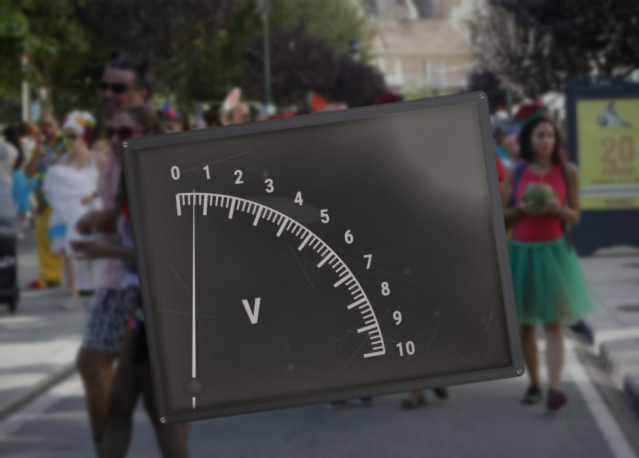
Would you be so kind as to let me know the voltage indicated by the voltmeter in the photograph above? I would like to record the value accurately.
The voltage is 0.6 V
